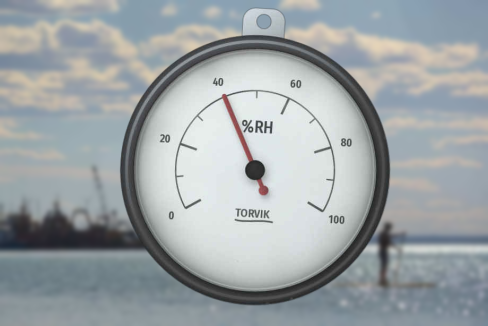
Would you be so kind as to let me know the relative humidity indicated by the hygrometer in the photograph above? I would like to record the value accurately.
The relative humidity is 40 %
